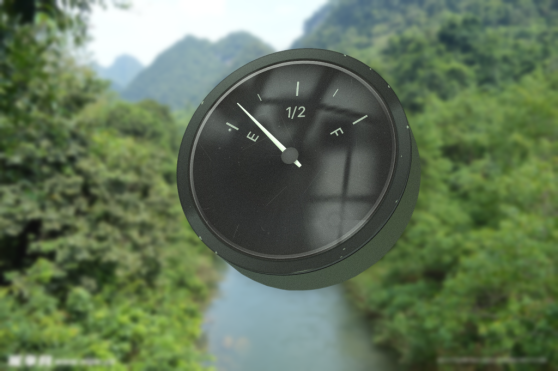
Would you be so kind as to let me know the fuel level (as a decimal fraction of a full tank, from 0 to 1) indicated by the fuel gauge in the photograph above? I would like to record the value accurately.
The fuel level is 0.125
